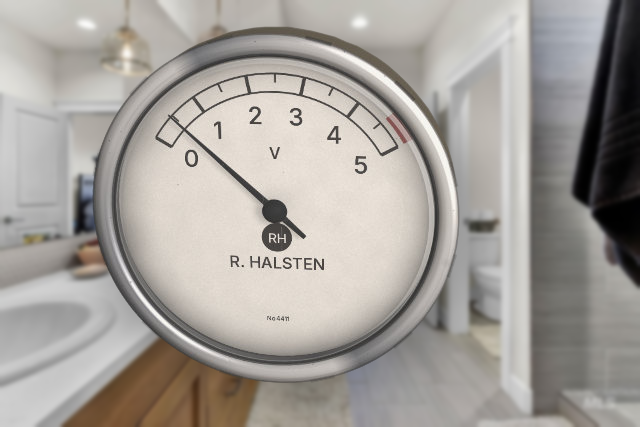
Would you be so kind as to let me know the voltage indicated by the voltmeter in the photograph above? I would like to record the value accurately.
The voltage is 0.5 V
